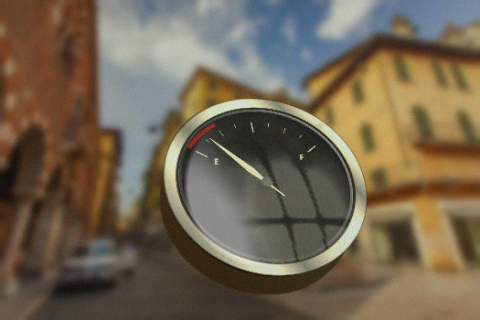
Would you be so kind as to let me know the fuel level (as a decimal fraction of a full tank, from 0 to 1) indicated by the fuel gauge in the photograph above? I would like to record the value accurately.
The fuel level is 0.125
